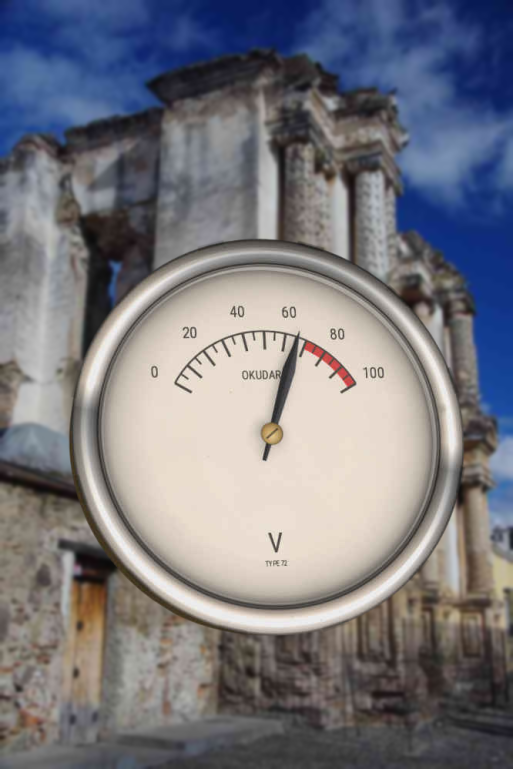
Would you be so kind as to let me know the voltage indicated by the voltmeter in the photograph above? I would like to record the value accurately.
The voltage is 65 V
